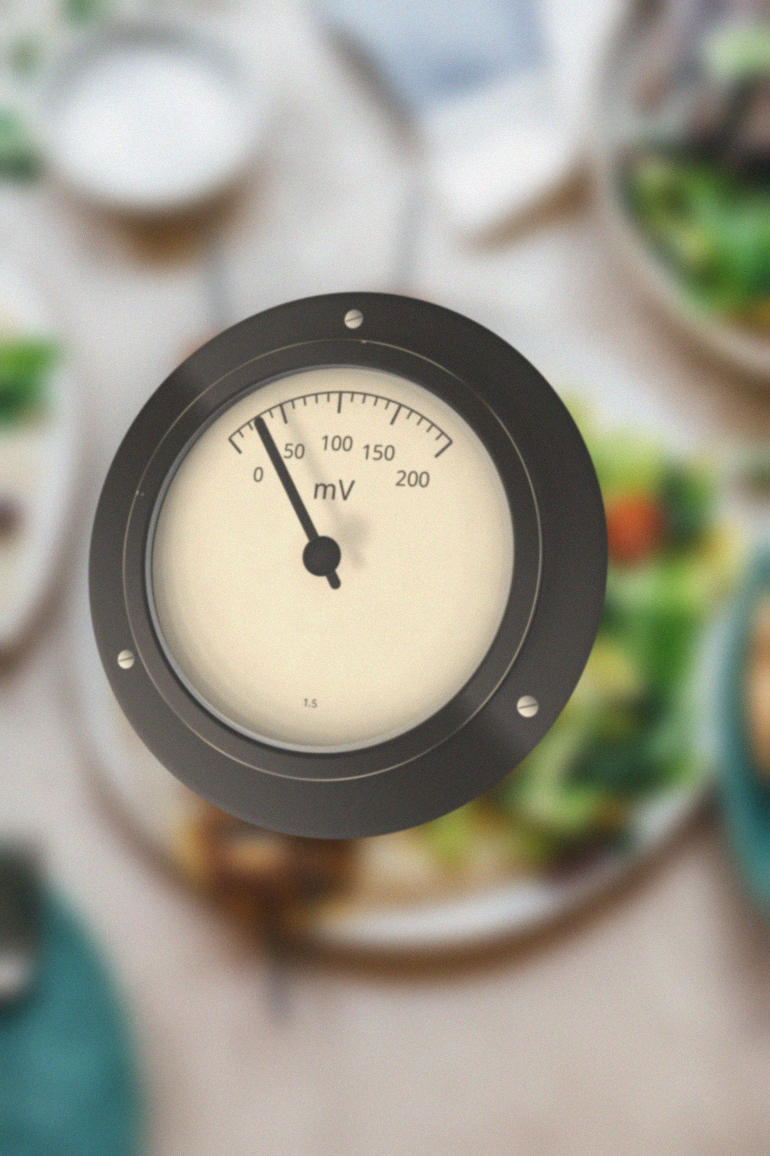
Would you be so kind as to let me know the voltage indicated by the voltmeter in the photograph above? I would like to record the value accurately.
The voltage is 30 mV
